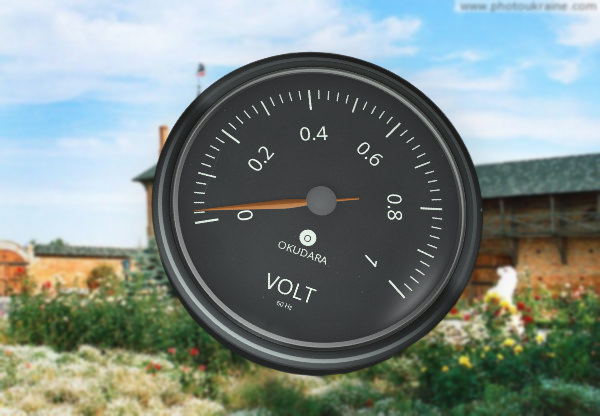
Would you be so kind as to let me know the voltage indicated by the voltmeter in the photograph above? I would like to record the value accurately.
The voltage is 0.02 V
